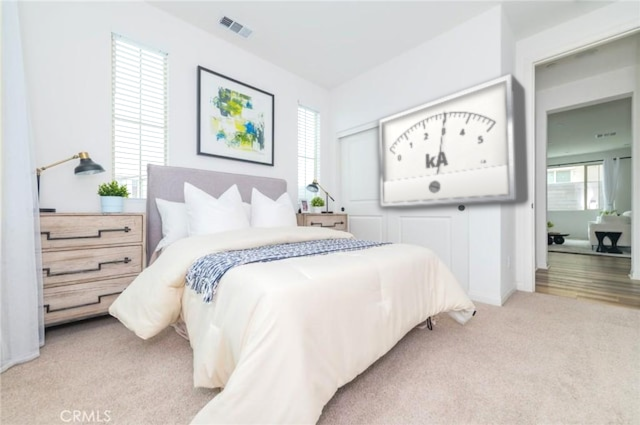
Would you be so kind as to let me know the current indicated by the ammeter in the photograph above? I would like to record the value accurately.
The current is 3 kA
